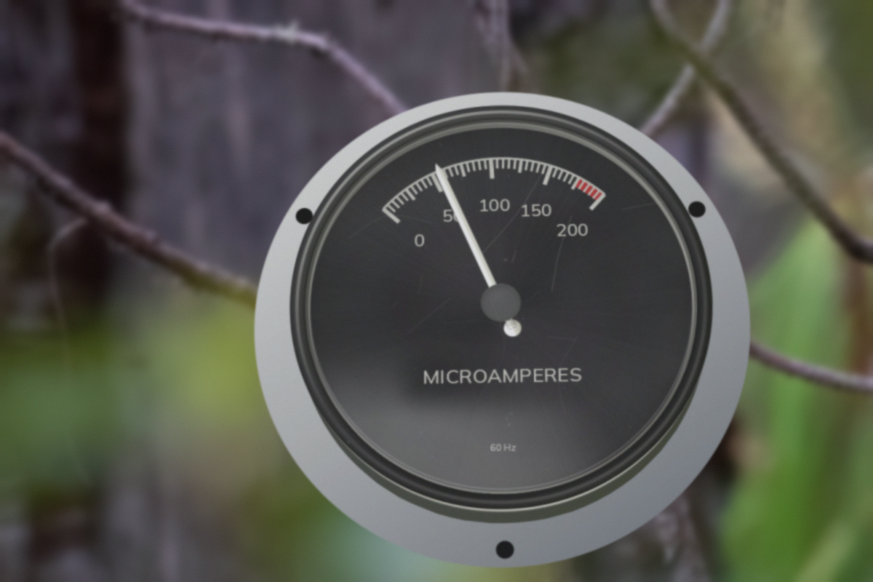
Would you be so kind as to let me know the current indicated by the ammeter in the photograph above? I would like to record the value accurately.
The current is 55 µA
